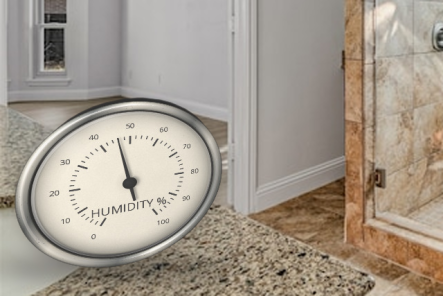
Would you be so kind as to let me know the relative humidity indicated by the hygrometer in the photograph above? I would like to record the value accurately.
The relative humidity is 46 %
